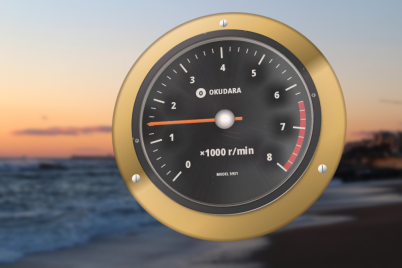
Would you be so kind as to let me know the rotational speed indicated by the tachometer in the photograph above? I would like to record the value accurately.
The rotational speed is 1400 rpm
